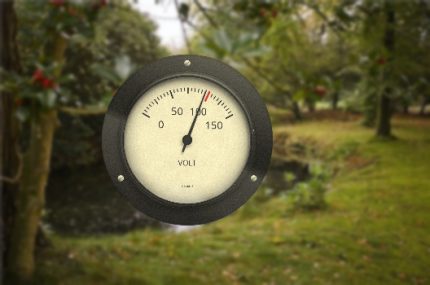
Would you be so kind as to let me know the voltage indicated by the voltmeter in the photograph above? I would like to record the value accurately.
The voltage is 100 V
